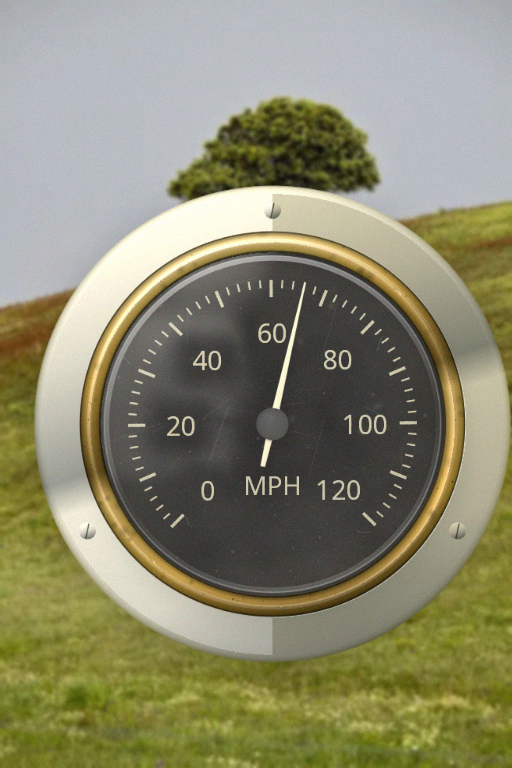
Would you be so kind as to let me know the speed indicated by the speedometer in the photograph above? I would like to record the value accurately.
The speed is 66 mph
